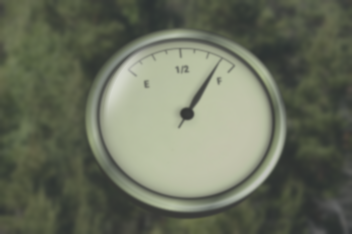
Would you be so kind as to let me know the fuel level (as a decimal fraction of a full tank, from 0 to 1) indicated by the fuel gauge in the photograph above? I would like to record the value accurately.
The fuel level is 0.875
